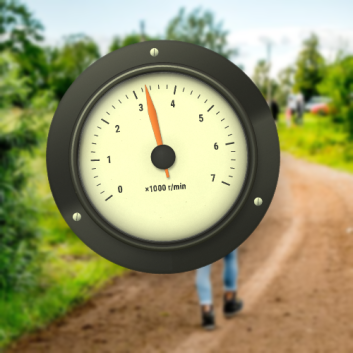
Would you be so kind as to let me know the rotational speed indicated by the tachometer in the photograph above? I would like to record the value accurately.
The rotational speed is 3300 rpm
